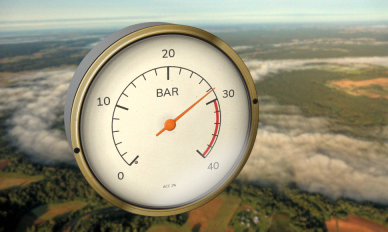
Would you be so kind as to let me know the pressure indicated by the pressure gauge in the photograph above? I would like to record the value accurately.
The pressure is 28 bar
